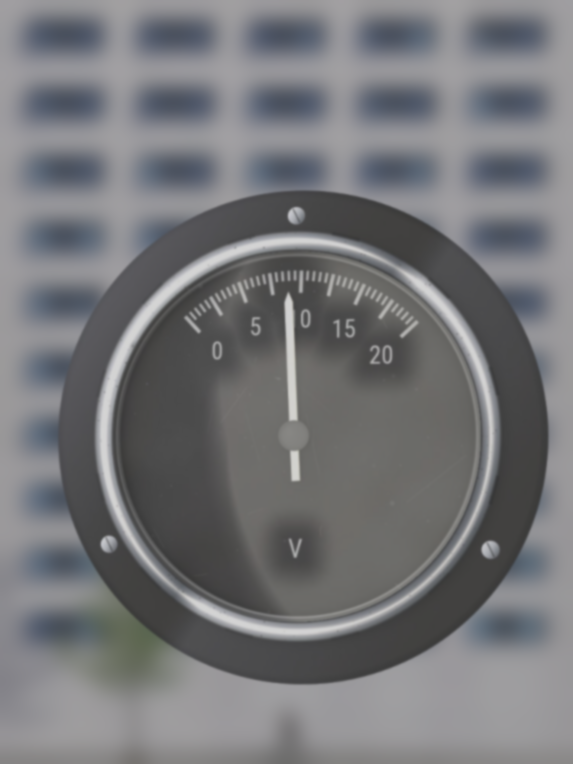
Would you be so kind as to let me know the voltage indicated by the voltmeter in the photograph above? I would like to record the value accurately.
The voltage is 9 V
